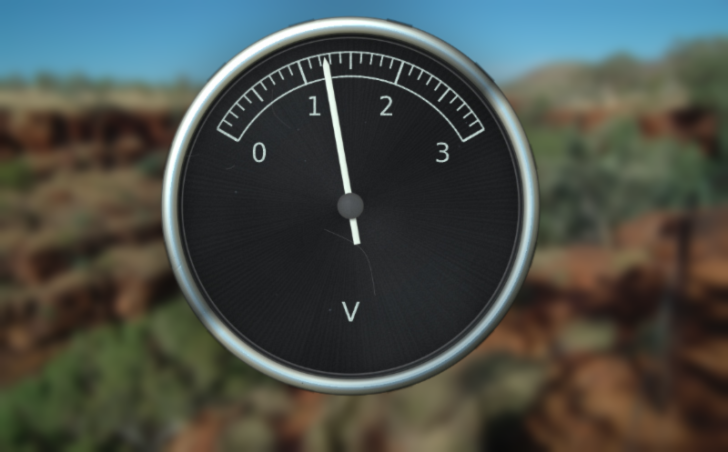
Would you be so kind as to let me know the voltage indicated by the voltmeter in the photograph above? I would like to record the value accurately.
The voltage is 1.25 V
